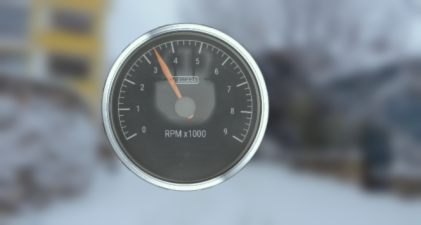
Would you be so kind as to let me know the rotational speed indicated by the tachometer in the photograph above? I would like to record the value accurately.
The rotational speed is 3400 rpm
